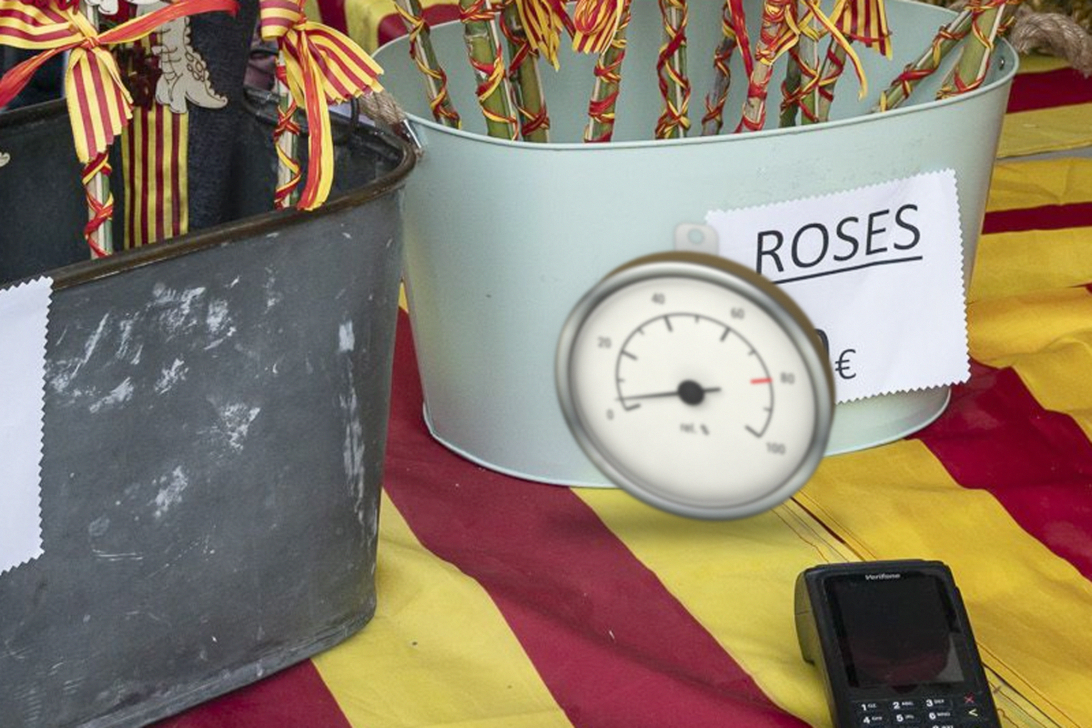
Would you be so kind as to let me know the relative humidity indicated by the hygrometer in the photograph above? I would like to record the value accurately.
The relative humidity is 5 %
